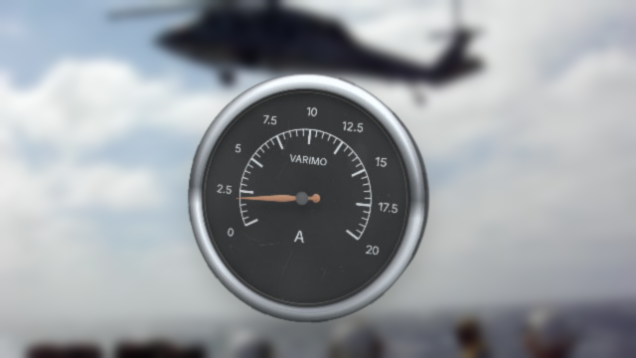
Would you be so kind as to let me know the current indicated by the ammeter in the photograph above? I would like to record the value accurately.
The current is 2 A
